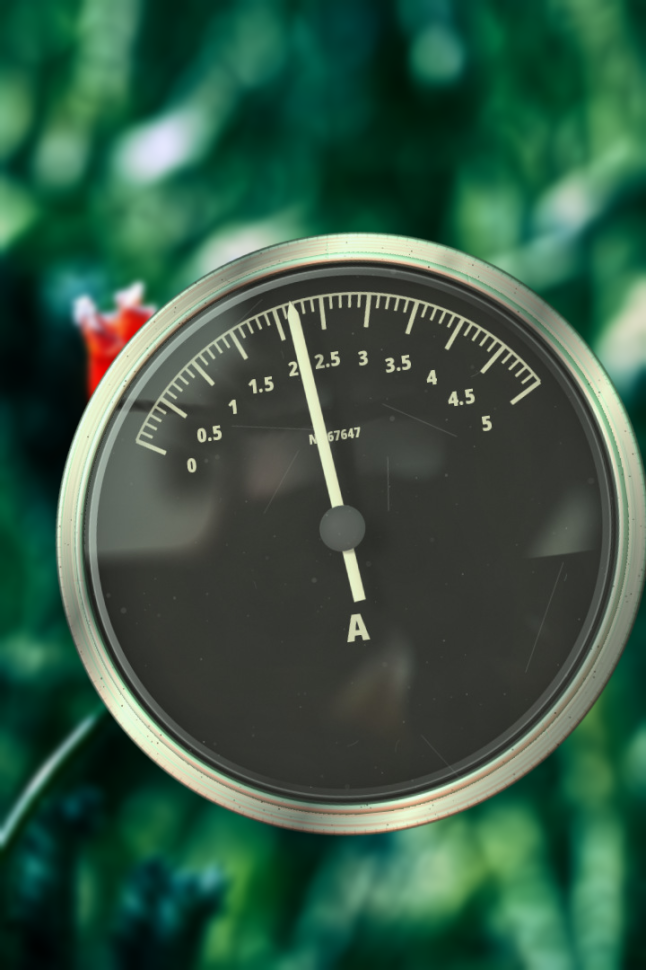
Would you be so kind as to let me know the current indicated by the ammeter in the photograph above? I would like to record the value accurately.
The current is 2.2 A
